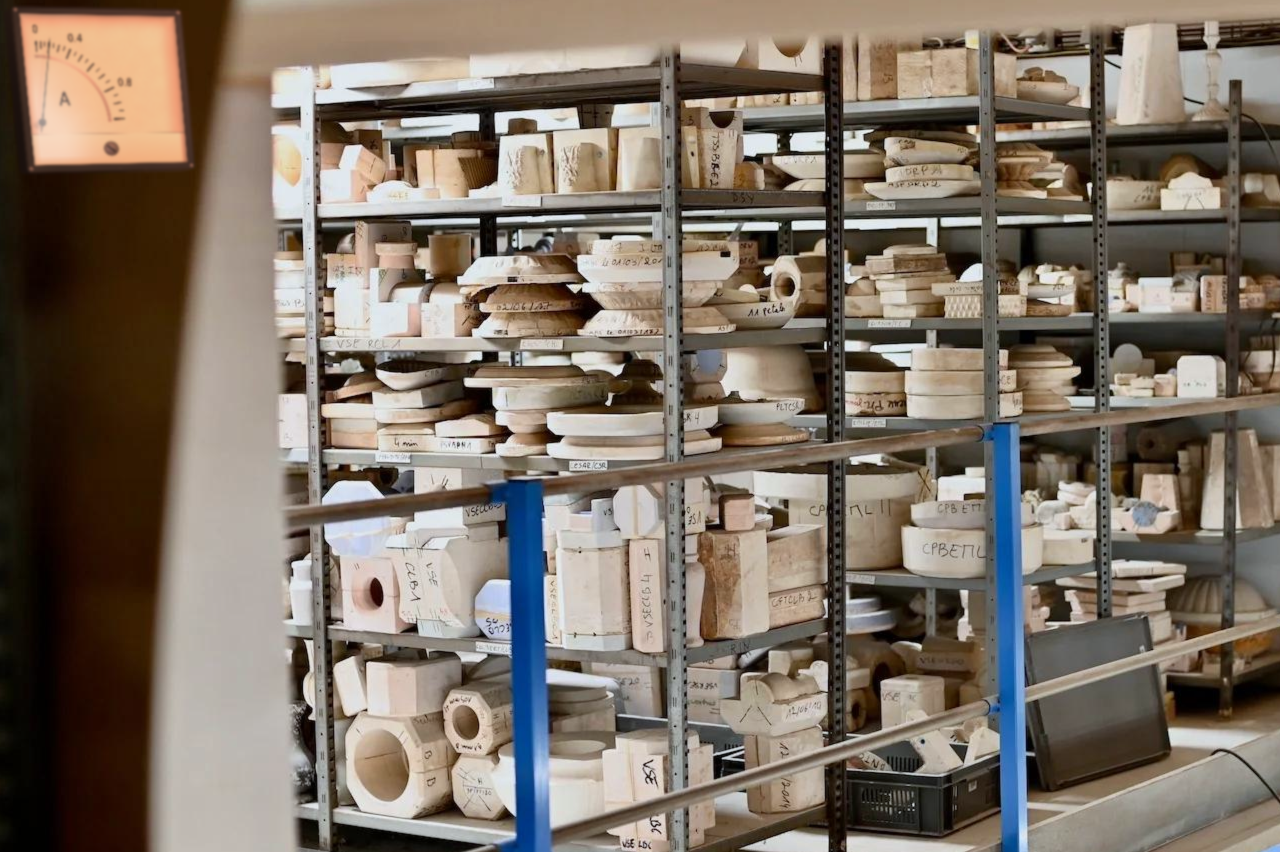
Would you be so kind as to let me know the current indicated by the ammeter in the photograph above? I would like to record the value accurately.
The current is 0.2 A
